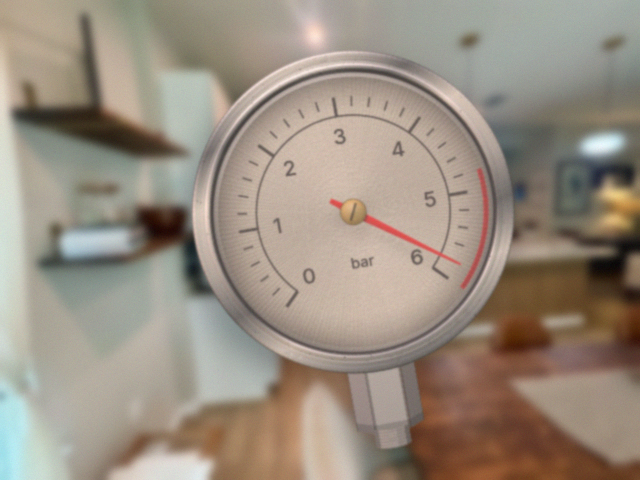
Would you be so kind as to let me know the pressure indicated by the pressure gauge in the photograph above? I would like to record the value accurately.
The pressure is 5.8 bar
